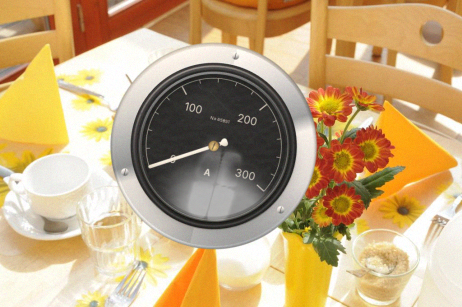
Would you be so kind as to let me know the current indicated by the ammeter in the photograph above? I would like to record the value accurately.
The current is 0 A
